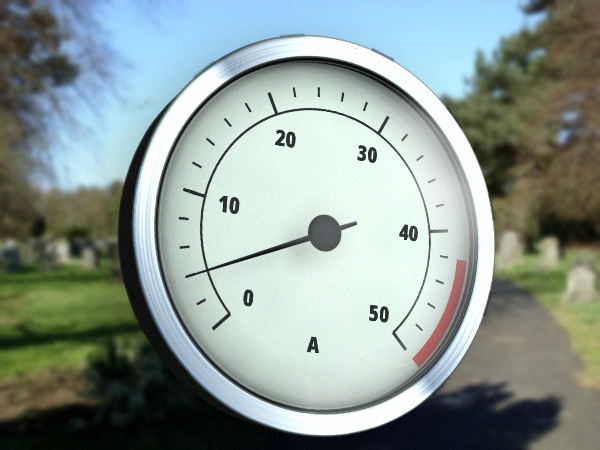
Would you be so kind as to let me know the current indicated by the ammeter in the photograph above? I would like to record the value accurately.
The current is 4 A
